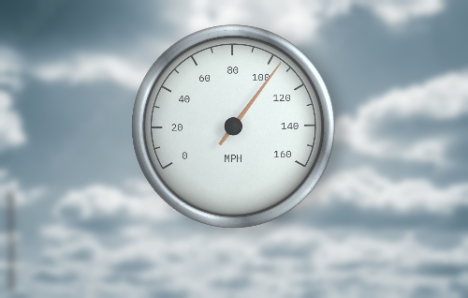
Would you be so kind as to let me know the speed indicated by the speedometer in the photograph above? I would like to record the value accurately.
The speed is 105 mph
